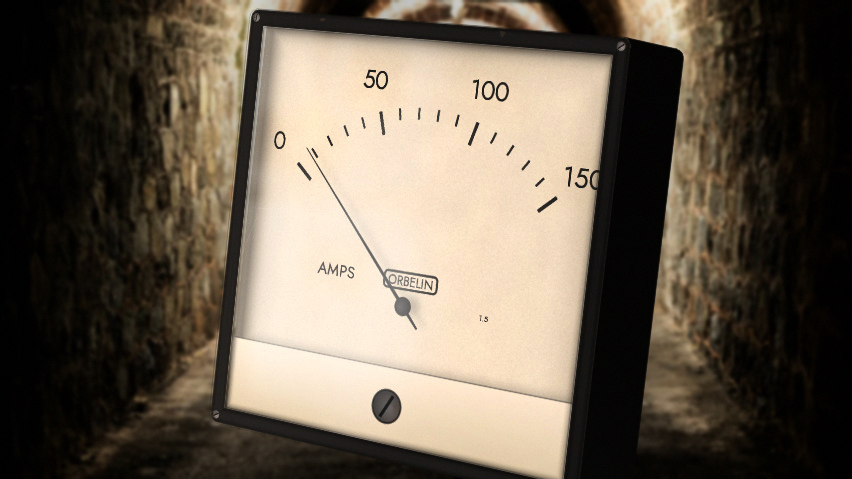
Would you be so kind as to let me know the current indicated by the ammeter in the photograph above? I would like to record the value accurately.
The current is 10 A
